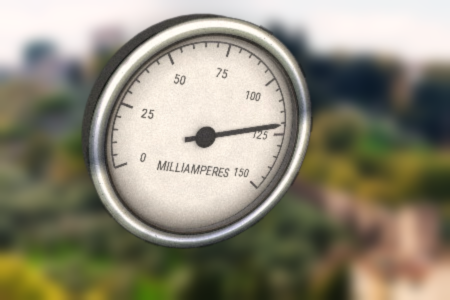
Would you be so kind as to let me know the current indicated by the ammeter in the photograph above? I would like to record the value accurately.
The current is 120 mA
